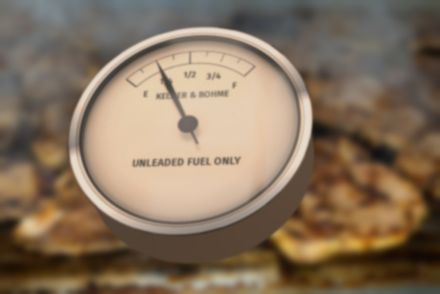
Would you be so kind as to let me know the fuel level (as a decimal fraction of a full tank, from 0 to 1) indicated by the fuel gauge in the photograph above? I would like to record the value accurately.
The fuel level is 0.25
